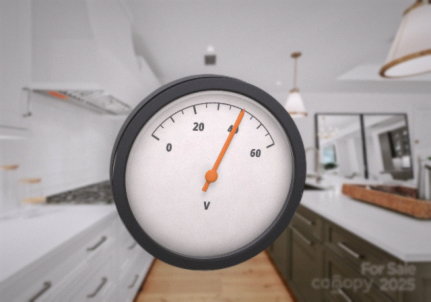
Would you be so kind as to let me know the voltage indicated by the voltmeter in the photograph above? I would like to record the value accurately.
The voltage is 40 V
